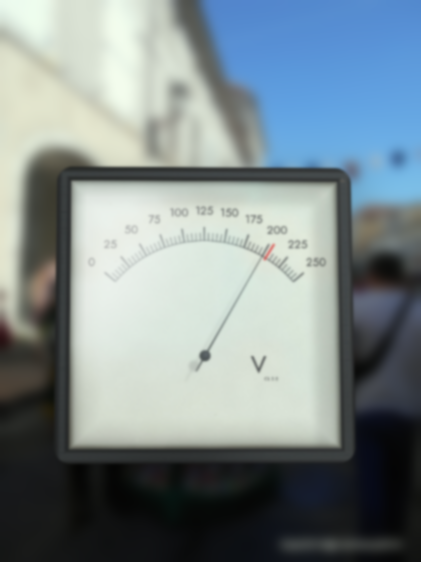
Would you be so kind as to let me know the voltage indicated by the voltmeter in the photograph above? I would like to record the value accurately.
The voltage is 200 V
